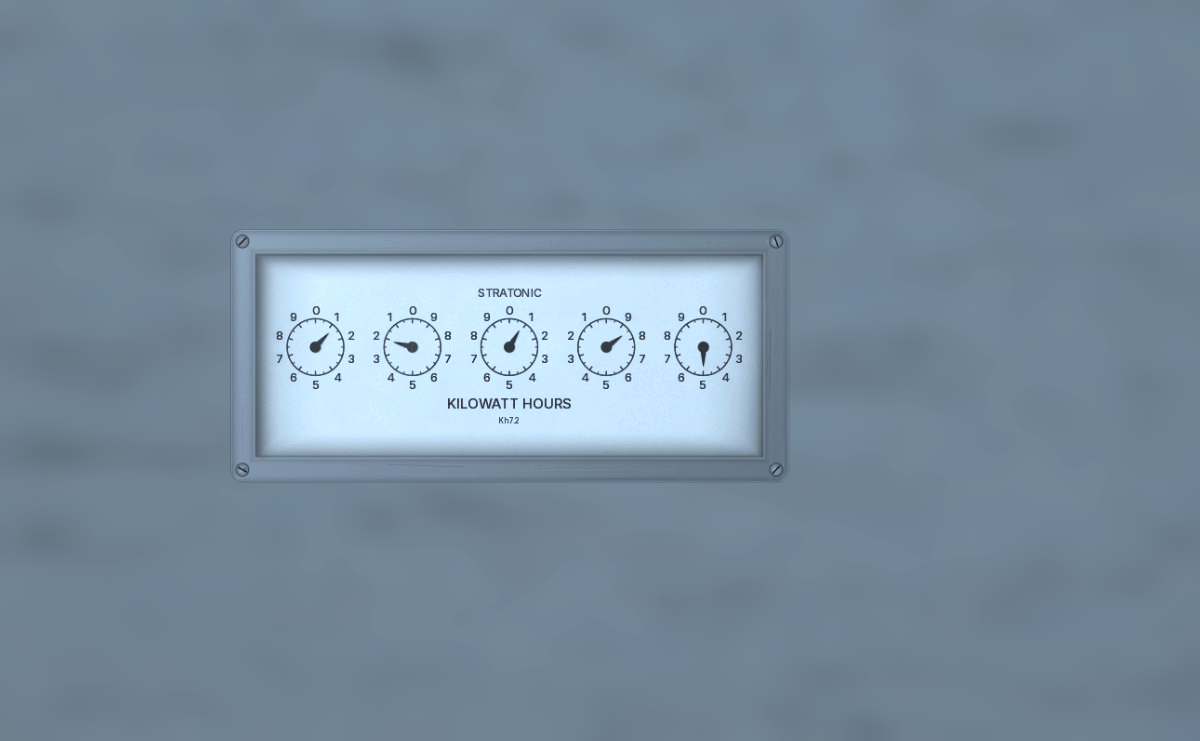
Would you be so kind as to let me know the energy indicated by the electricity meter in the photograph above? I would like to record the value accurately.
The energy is 12085 kWh
